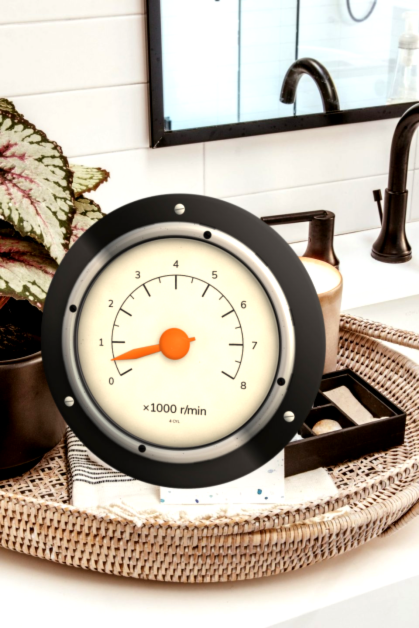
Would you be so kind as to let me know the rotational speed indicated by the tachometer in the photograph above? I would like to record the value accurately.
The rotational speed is 500 rpm
